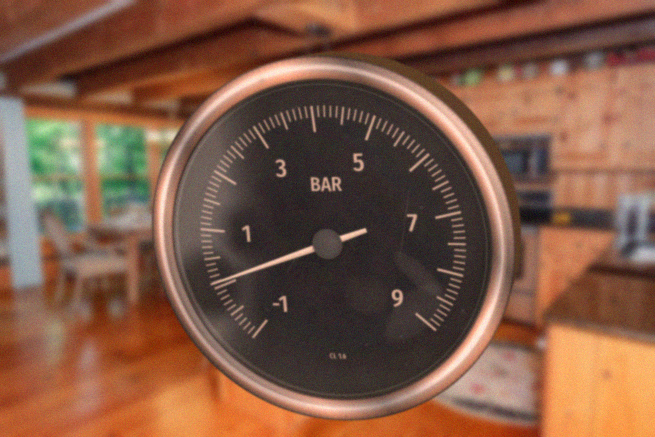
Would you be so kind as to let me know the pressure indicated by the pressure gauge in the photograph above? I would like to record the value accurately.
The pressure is 0.1 bar
